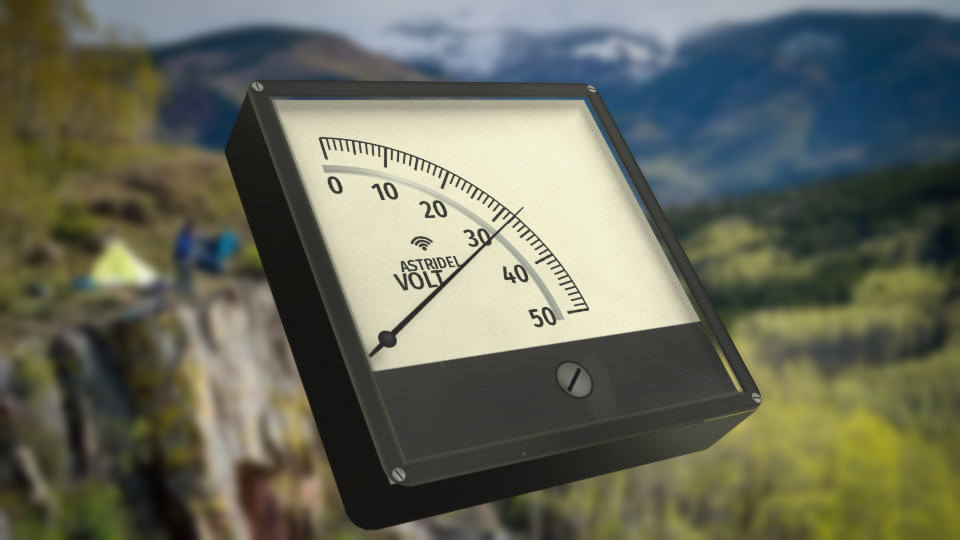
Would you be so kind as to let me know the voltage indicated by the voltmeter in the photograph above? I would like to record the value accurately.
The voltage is 32 V
